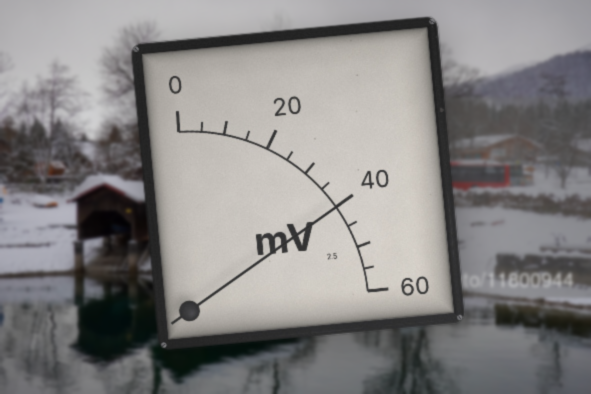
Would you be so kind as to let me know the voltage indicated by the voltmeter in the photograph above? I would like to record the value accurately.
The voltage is 40 mV
